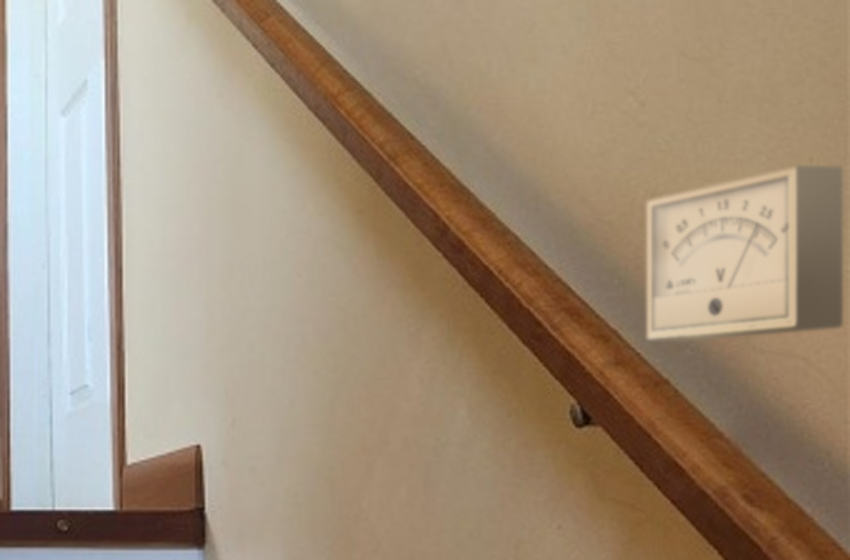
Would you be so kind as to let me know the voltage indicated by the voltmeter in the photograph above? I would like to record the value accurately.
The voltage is 2.5 V
